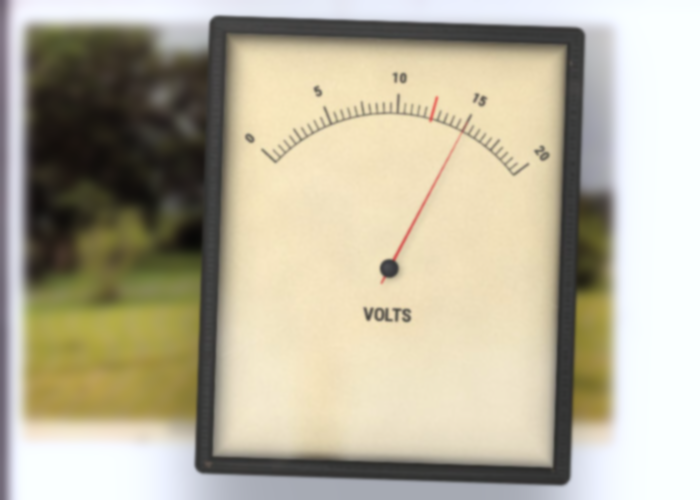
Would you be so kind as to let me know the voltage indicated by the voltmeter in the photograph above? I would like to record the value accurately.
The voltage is 15 V
